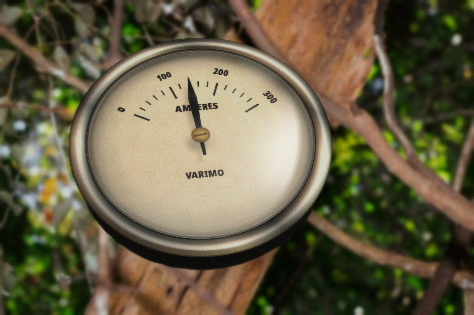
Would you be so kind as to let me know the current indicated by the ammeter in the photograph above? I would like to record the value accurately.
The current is 140 A
